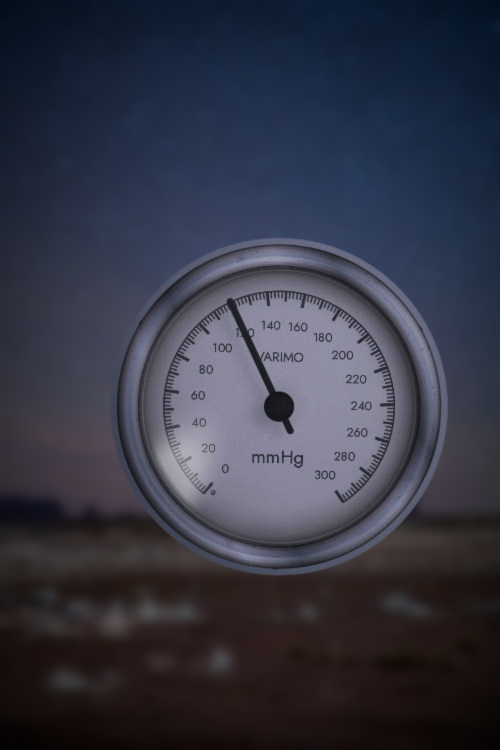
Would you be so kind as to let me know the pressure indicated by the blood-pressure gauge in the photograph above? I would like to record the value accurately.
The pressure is 120 mmHg
